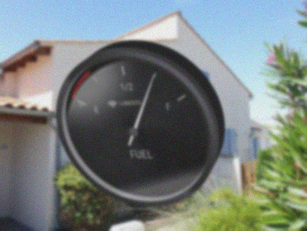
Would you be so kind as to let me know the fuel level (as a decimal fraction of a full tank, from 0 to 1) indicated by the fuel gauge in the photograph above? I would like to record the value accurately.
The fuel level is 0.75
